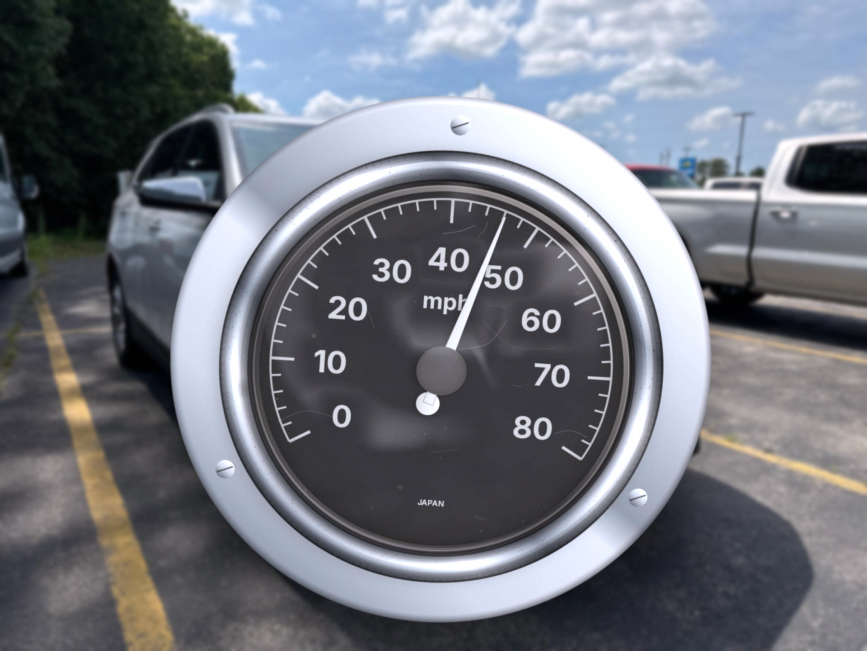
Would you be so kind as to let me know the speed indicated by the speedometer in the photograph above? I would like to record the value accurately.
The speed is 46 mph
